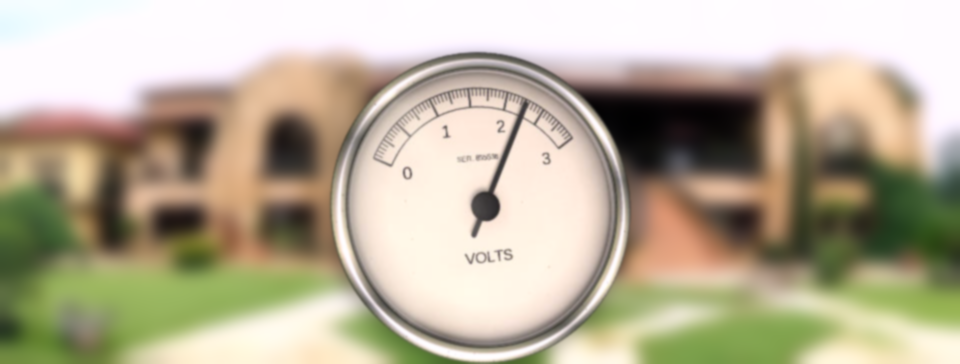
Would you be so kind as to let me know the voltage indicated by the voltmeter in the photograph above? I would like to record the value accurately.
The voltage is 2.25 V
